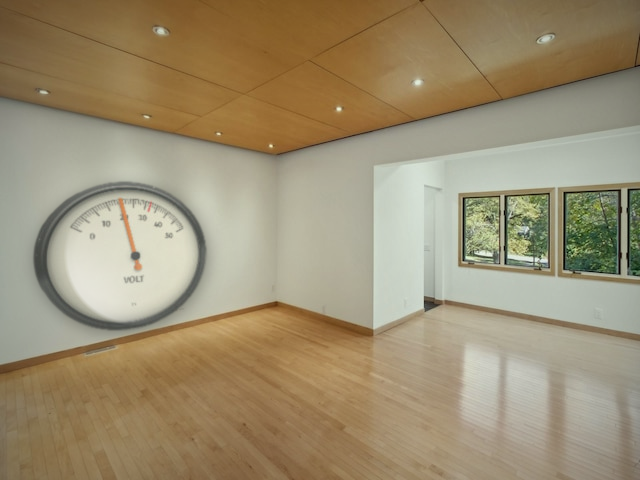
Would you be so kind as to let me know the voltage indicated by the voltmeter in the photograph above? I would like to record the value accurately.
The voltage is 20 V
